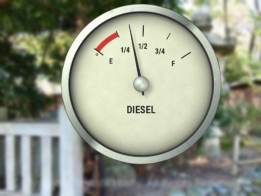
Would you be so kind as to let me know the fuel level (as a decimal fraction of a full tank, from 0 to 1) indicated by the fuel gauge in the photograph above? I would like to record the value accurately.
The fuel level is 0.375
